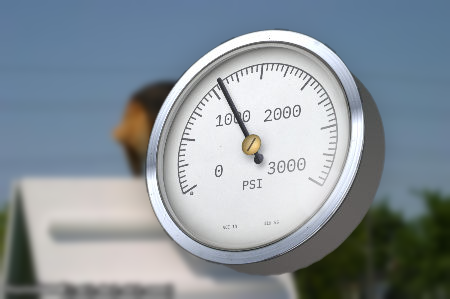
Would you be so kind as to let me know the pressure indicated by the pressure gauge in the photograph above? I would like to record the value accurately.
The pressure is 1100 psi
